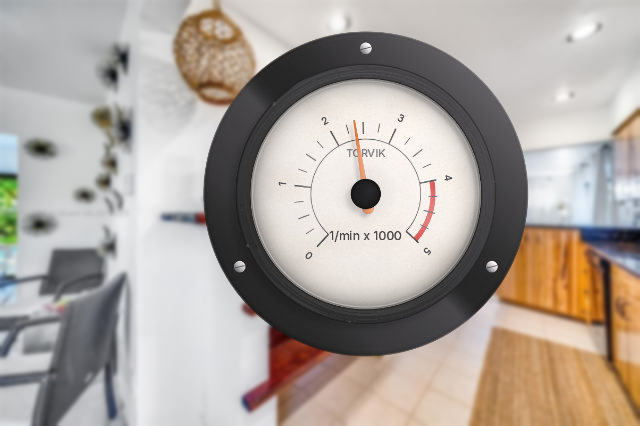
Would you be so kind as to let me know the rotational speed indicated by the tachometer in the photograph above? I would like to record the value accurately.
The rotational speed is 2375 rpm
